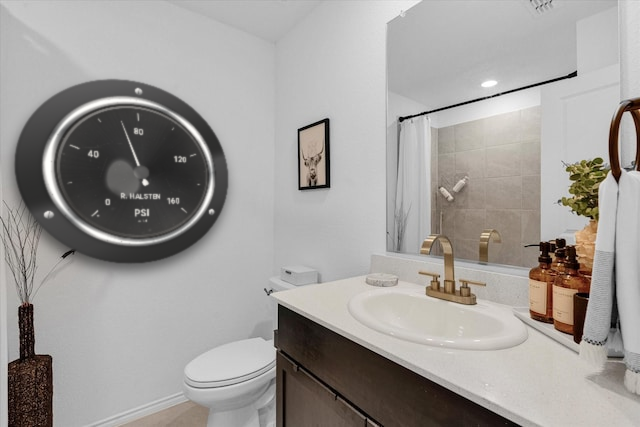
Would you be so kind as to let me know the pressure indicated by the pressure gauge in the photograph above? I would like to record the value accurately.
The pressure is 70 psi
